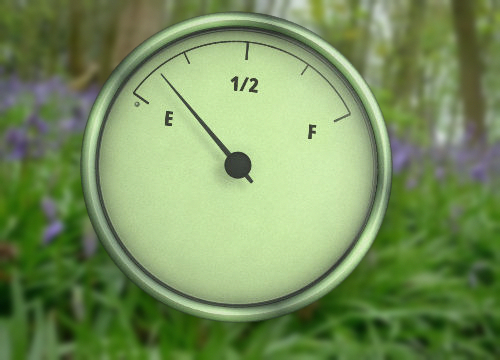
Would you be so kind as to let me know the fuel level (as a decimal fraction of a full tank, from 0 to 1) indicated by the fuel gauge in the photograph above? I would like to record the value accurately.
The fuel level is 0.125
